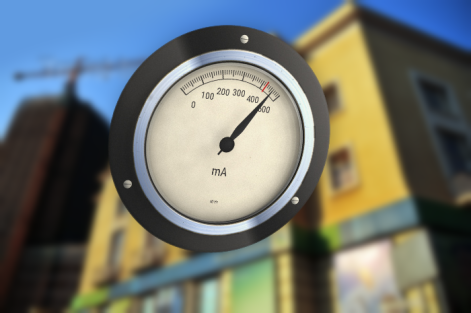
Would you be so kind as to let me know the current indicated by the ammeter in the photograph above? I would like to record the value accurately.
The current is 450 mA
